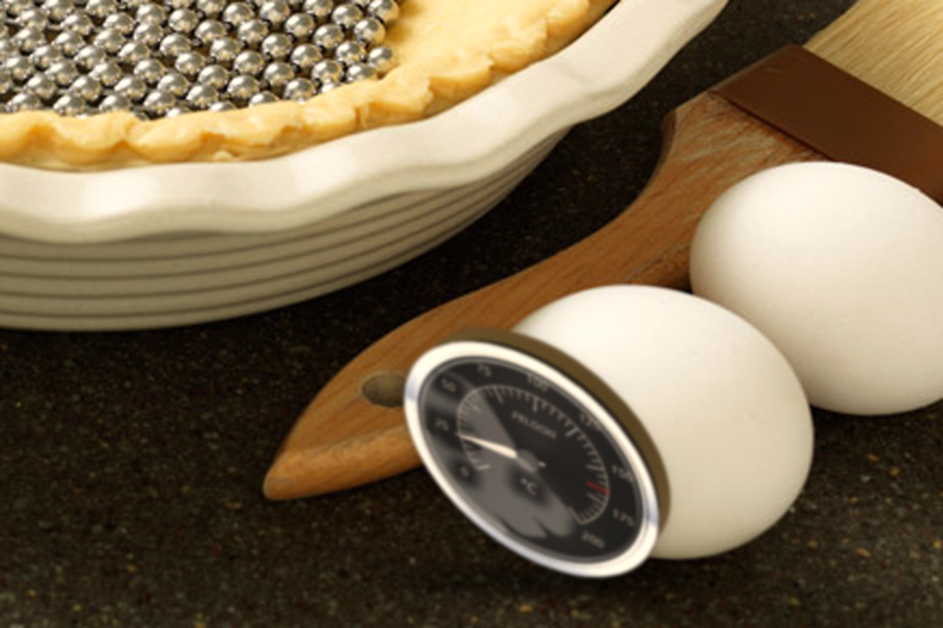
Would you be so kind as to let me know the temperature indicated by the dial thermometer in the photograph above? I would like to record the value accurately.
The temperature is 25 °C
